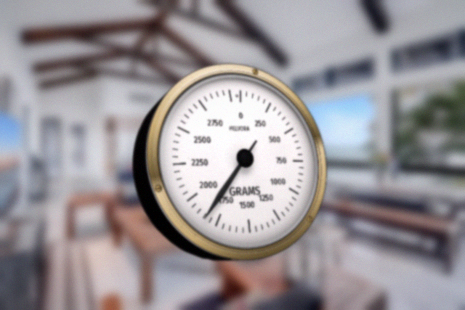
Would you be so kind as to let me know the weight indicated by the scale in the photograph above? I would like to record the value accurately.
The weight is 1850 g
